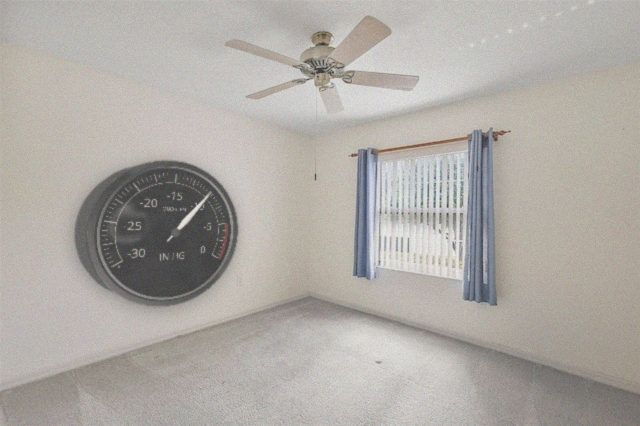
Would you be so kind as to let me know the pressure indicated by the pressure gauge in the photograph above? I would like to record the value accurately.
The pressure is -10 inHg
